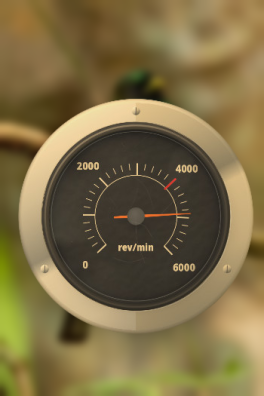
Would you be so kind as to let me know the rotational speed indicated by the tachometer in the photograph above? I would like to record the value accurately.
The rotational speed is 4900 rpm
